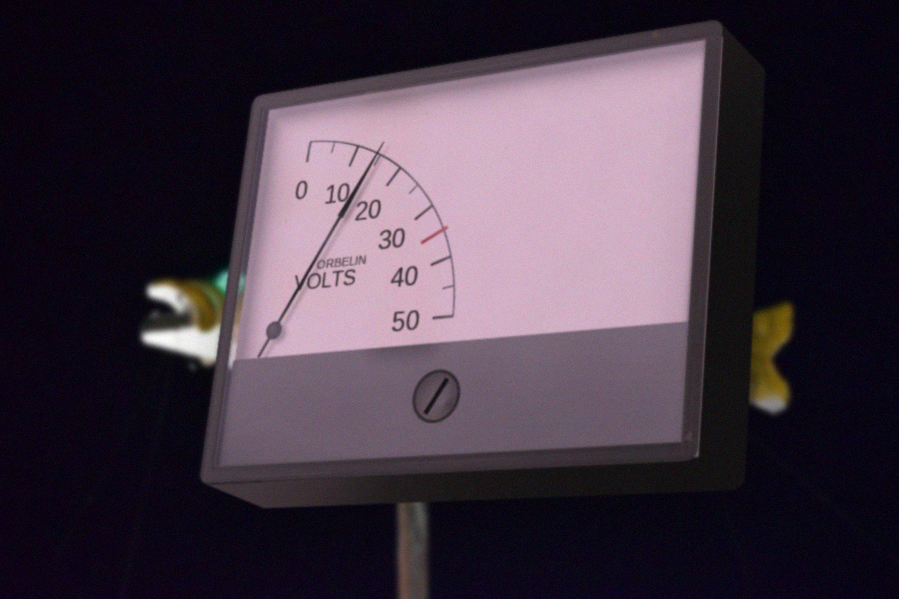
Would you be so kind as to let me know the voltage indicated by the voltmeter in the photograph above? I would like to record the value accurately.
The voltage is 15 V
